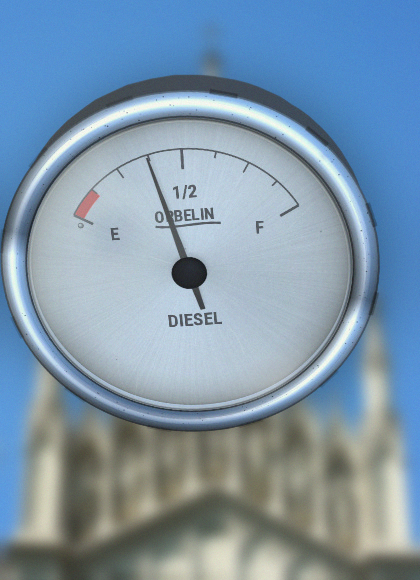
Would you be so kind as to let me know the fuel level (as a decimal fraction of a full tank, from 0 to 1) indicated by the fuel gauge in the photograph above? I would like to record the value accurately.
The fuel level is 0.375
